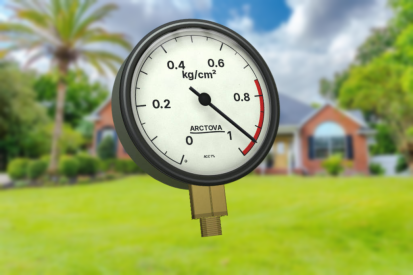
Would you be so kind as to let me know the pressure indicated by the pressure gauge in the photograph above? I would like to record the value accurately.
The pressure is 0.95 kg/cm²
